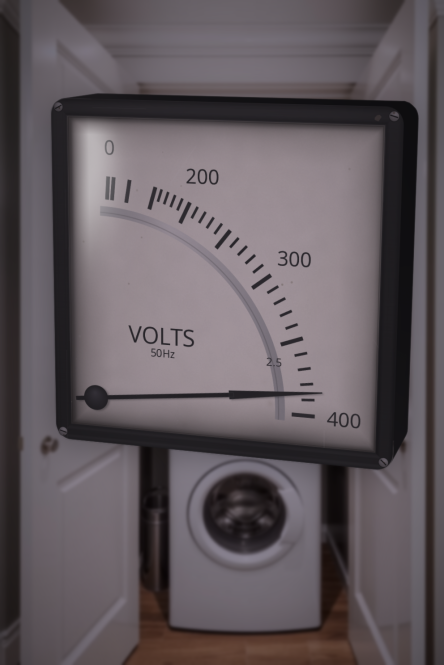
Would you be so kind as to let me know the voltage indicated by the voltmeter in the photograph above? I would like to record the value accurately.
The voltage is 385 V
